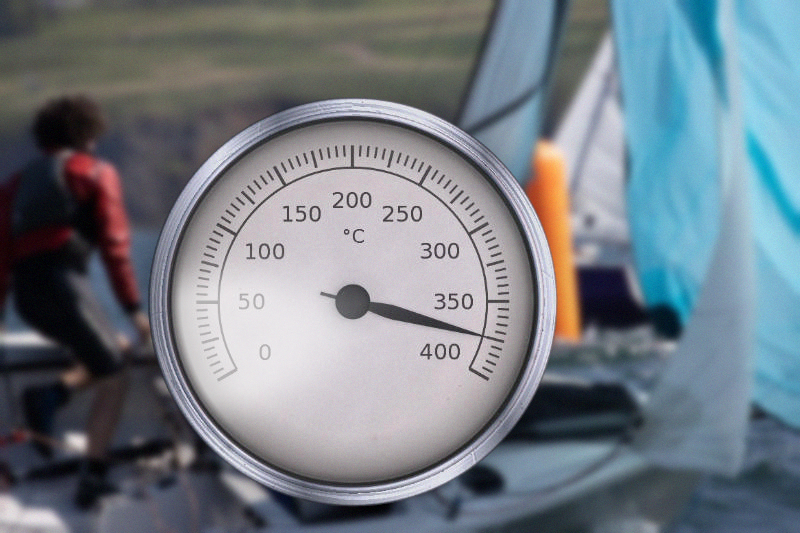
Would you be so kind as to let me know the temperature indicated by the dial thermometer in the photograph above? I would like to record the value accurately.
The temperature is 375 °C
